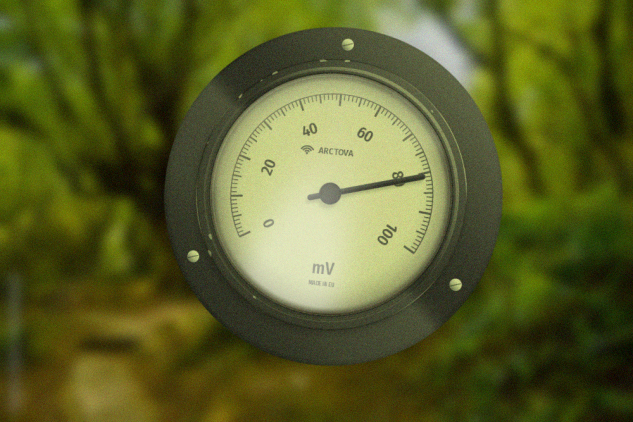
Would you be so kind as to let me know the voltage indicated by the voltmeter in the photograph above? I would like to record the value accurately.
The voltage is 81 mV
